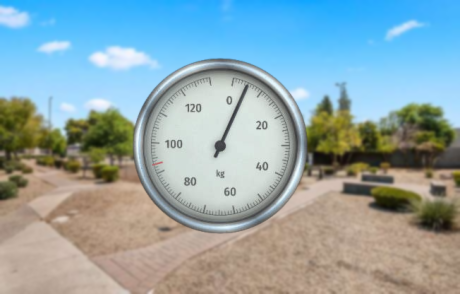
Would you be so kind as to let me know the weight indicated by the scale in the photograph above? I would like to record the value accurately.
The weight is 5 kg
